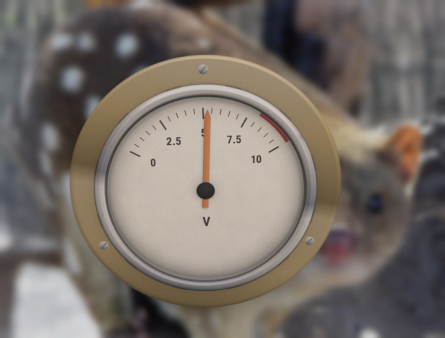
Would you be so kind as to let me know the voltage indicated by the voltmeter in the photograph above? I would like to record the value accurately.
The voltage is 5.25 V
